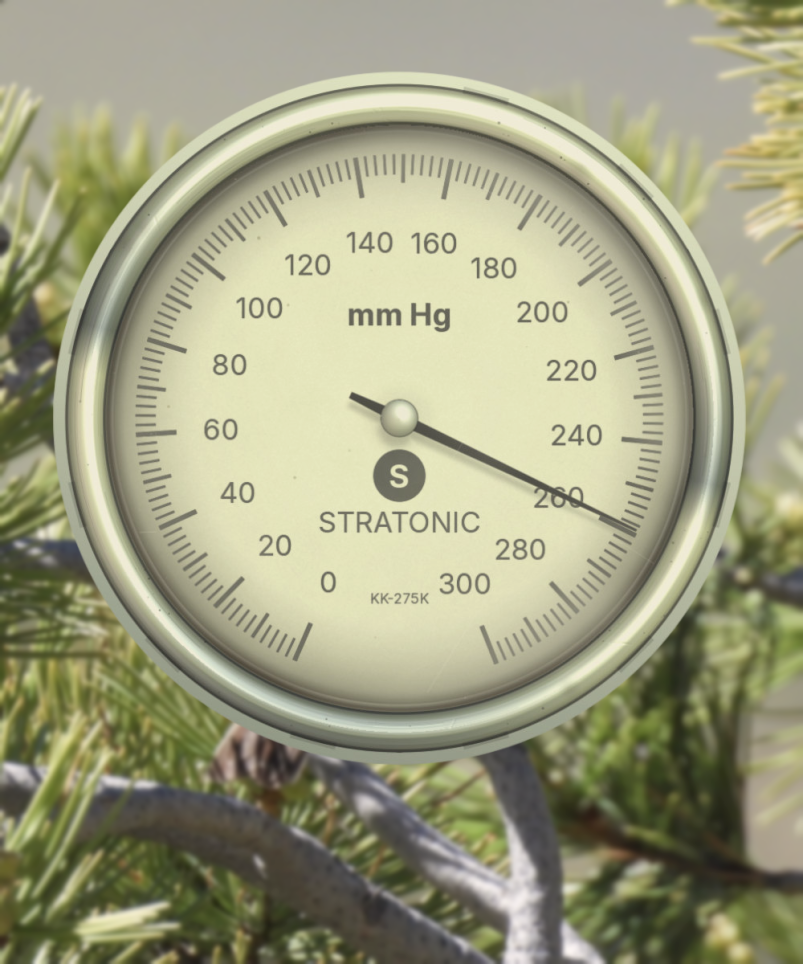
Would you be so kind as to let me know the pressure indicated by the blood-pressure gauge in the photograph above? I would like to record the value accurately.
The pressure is 259 mmHg
